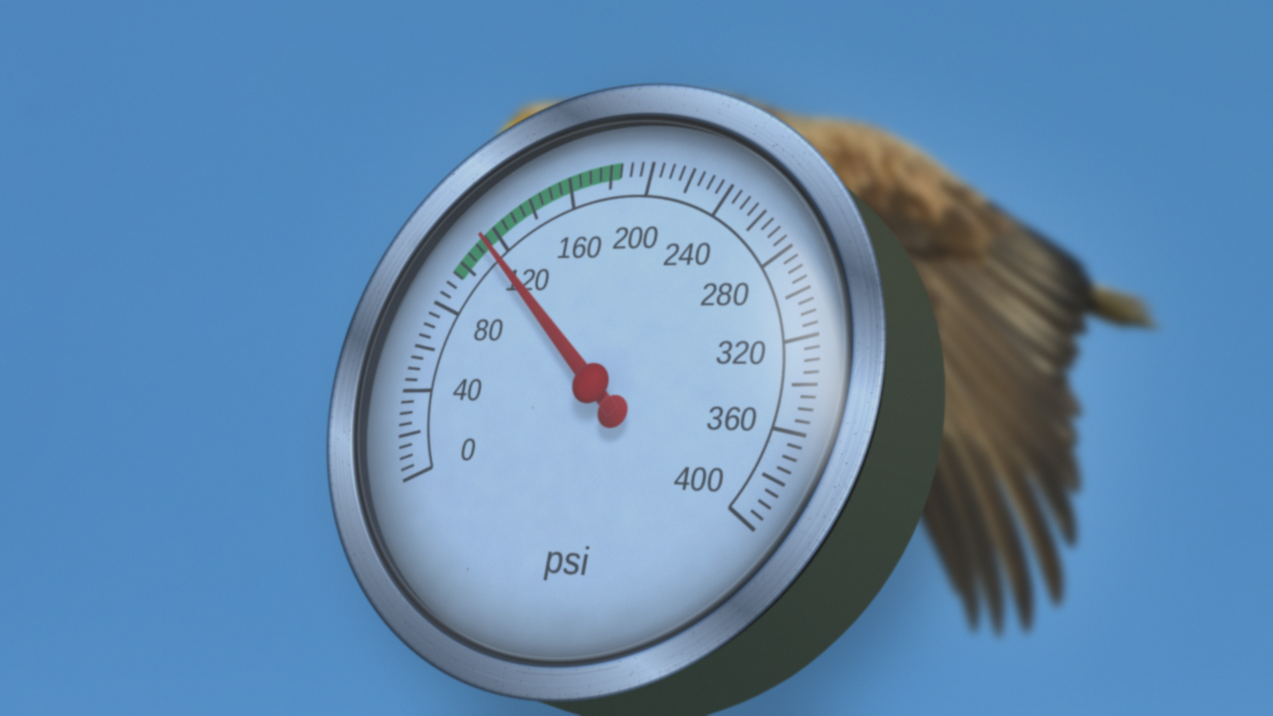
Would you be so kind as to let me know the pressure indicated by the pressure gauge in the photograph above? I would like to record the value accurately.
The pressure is 115 psi
